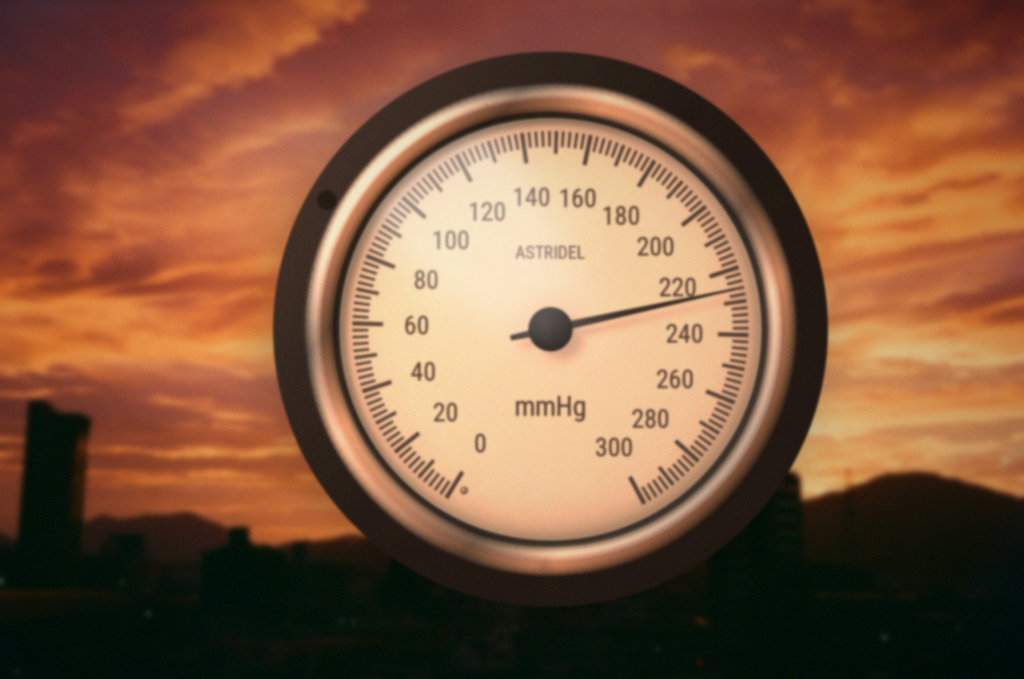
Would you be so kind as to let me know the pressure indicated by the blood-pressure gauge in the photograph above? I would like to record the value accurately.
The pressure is 226 mmHg
